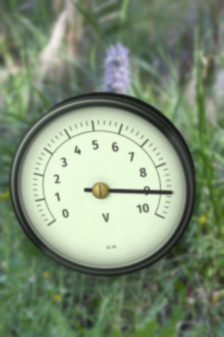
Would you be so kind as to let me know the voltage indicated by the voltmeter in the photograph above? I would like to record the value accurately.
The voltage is 9 V
